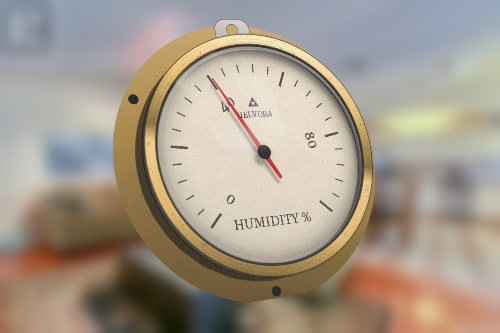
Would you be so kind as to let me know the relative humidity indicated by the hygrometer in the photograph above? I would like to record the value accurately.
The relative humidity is 40 %
